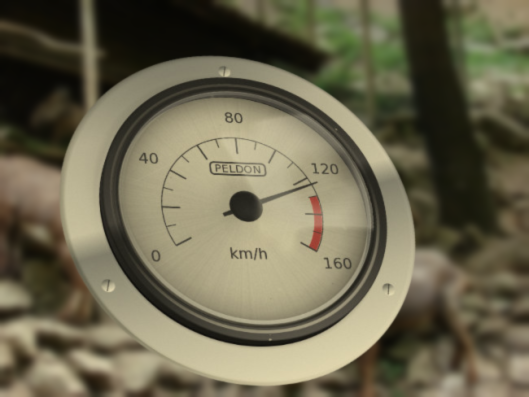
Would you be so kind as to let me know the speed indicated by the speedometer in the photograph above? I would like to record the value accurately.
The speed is 125 km/h
